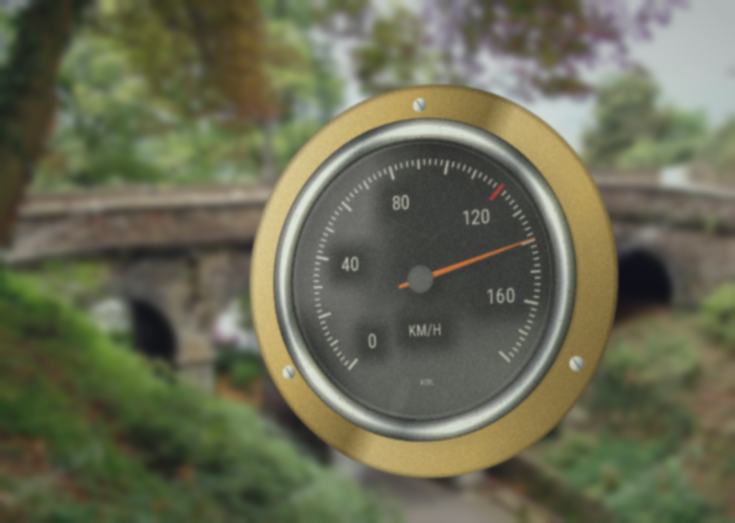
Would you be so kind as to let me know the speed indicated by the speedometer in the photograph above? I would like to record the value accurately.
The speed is 140 km/h
